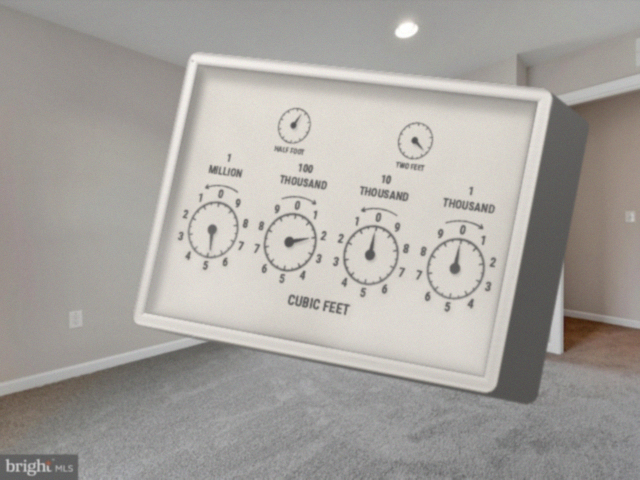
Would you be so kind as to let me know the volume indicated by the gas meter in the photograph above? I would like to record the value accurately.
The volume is 520000 ft³
